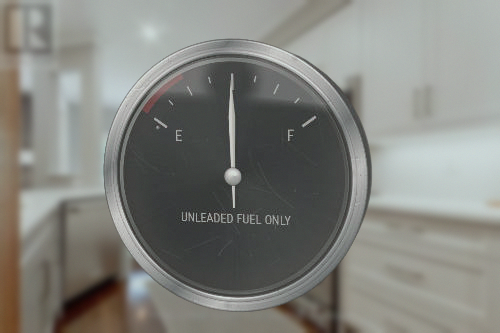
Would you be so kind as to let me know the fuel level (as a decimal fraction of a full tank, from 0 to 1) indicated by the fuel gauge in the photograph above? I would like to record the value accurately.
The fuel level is 0.5
